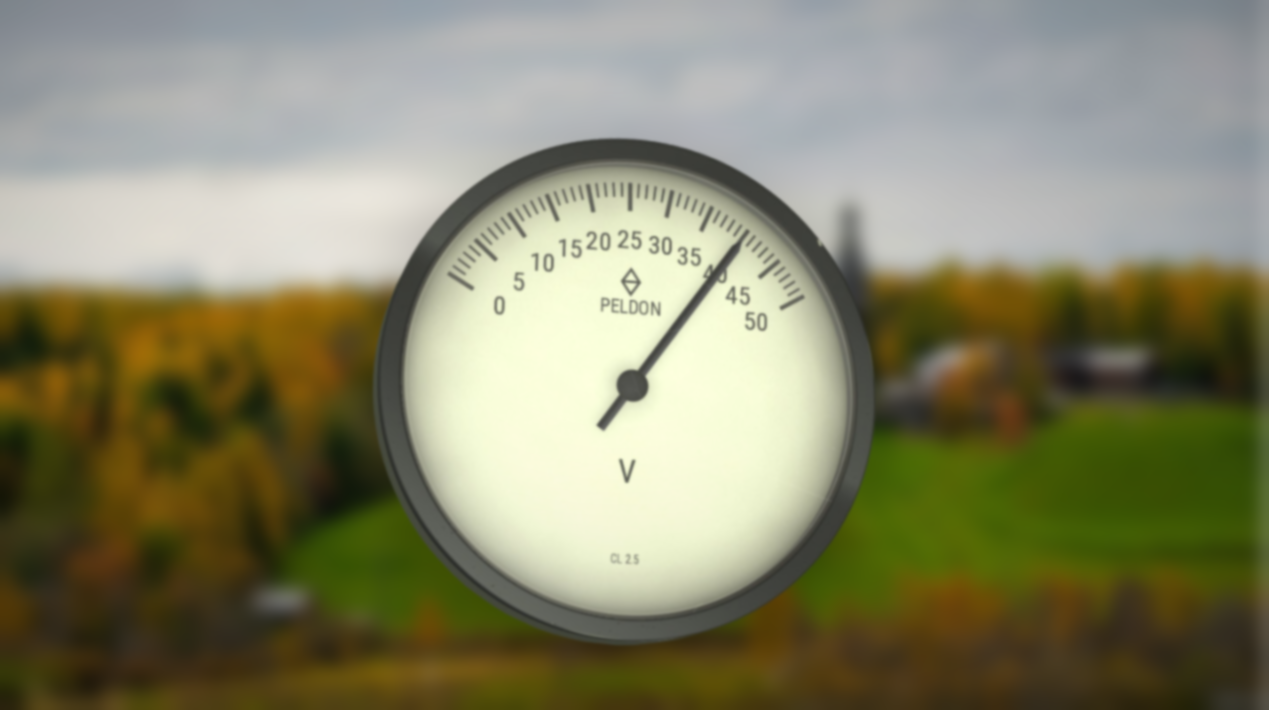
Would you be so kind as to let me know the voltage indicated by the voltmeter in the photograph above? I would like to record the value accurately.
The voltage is 40 V
